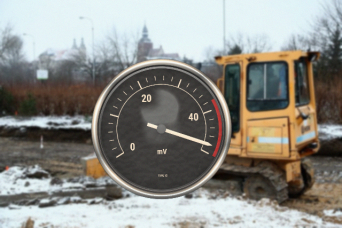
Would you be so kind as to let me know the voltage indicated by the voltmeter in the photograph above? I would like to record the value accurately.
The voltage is 48 mV
